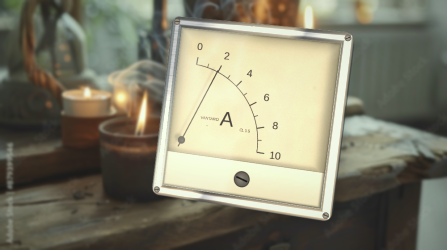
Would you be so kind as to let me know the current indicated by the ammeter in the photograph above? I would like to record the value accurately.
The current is 2 A
